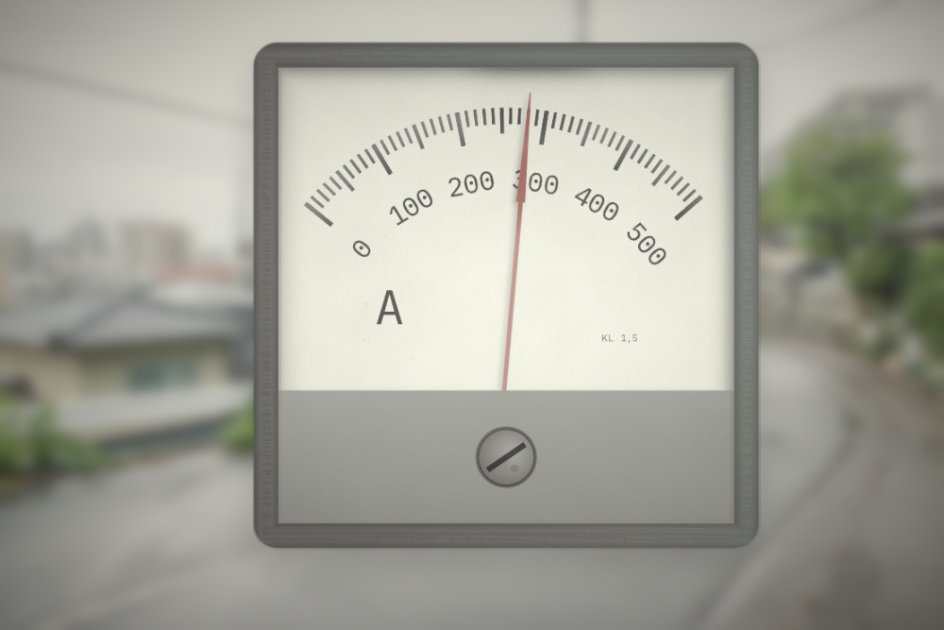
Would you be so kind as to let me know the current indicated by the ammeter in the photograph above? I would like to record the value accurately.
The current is 280 A
